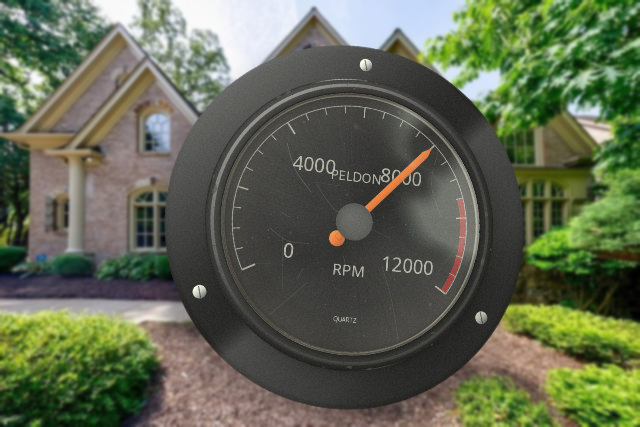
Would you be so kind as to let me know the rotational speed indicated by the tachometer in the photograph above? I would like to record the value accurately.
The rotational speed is 8000 rpm
